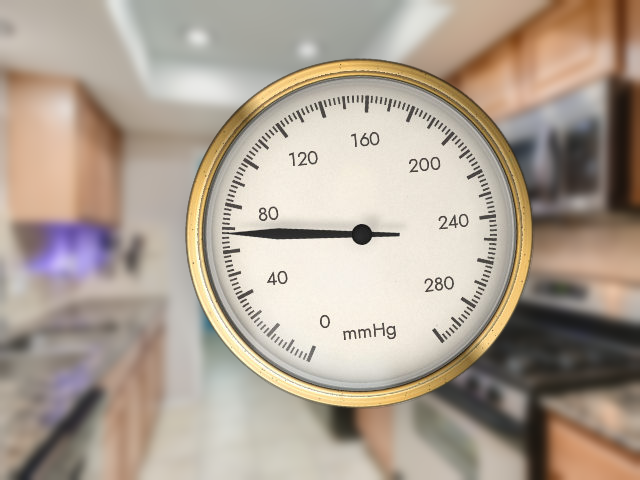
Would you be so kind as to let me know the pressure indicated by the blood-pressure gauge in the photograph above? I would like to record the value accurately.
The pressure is 68 mmHg
